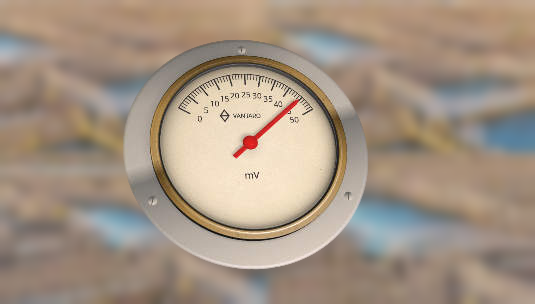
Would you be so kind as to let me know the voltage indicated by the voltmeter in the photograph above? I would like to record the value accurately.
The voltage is 45 mV
